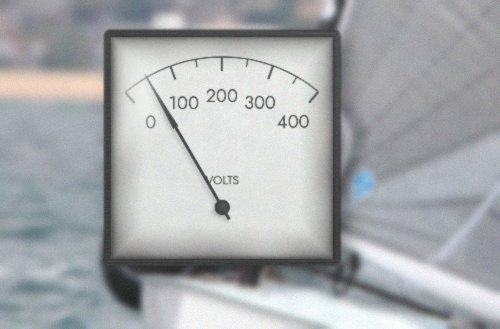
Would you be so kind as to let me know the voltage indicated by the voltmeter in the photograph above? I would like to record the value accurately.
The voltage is 50 V
